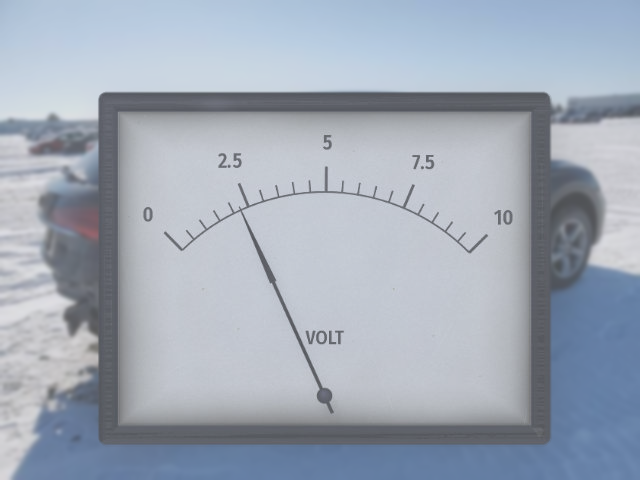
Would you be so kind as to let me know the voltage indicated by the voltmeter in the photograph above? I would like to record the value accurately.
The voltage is 2.25 V
